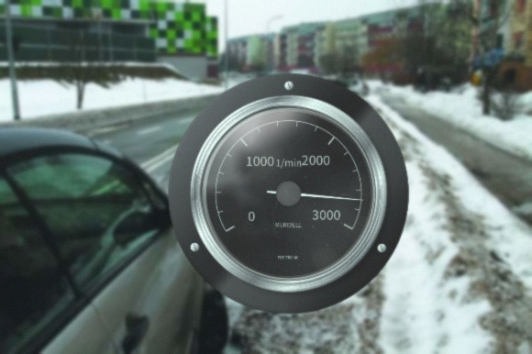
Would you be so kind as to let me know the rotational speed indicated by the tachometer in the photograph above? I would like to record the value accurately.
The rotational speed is 2700 rpm
